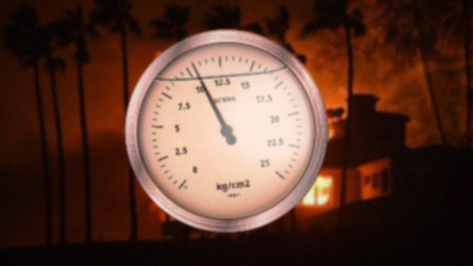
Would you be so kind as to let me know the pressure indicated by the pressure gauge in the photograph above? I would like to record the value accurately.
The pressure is 10.5 kg/cm²
